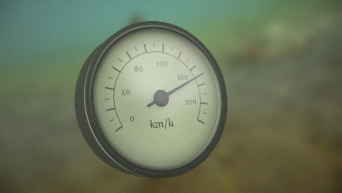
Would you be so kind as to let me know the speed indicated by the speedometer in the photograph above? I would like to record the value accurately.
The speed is 170 km/h
